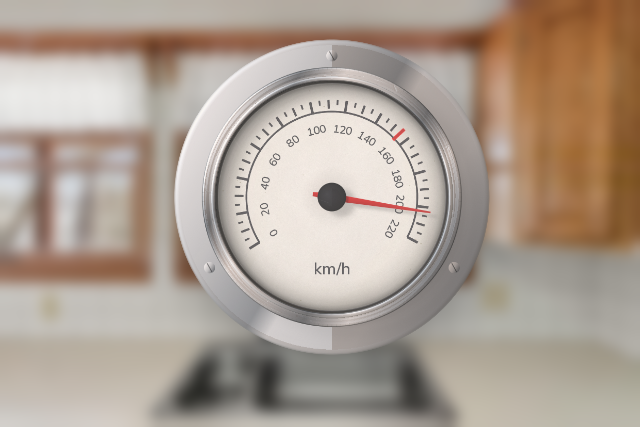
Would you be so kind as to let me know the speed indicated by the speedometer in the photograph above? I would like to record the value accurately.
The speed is 202.5 km/h
